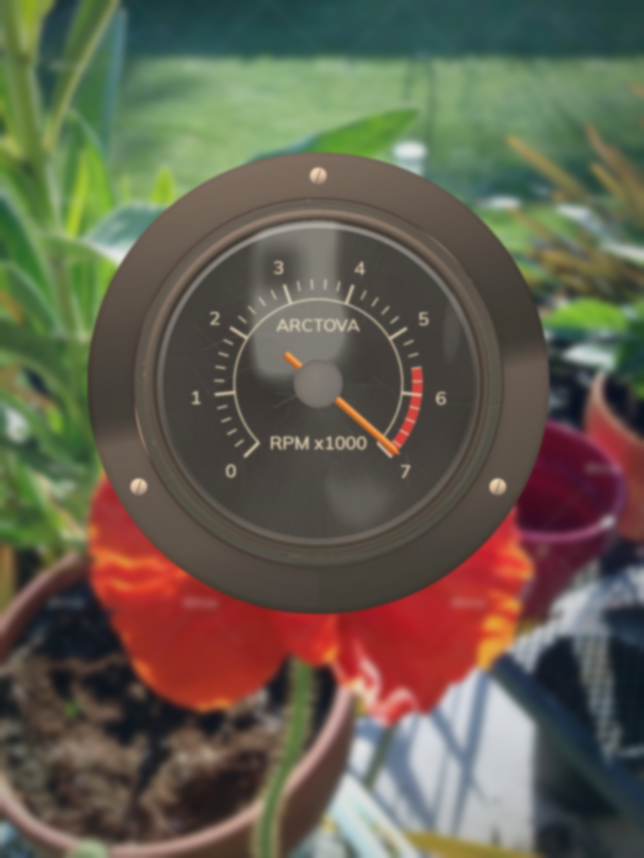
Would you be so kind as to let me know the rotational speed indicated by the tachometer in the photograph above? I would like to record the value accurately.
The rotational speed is 6900 rpm
